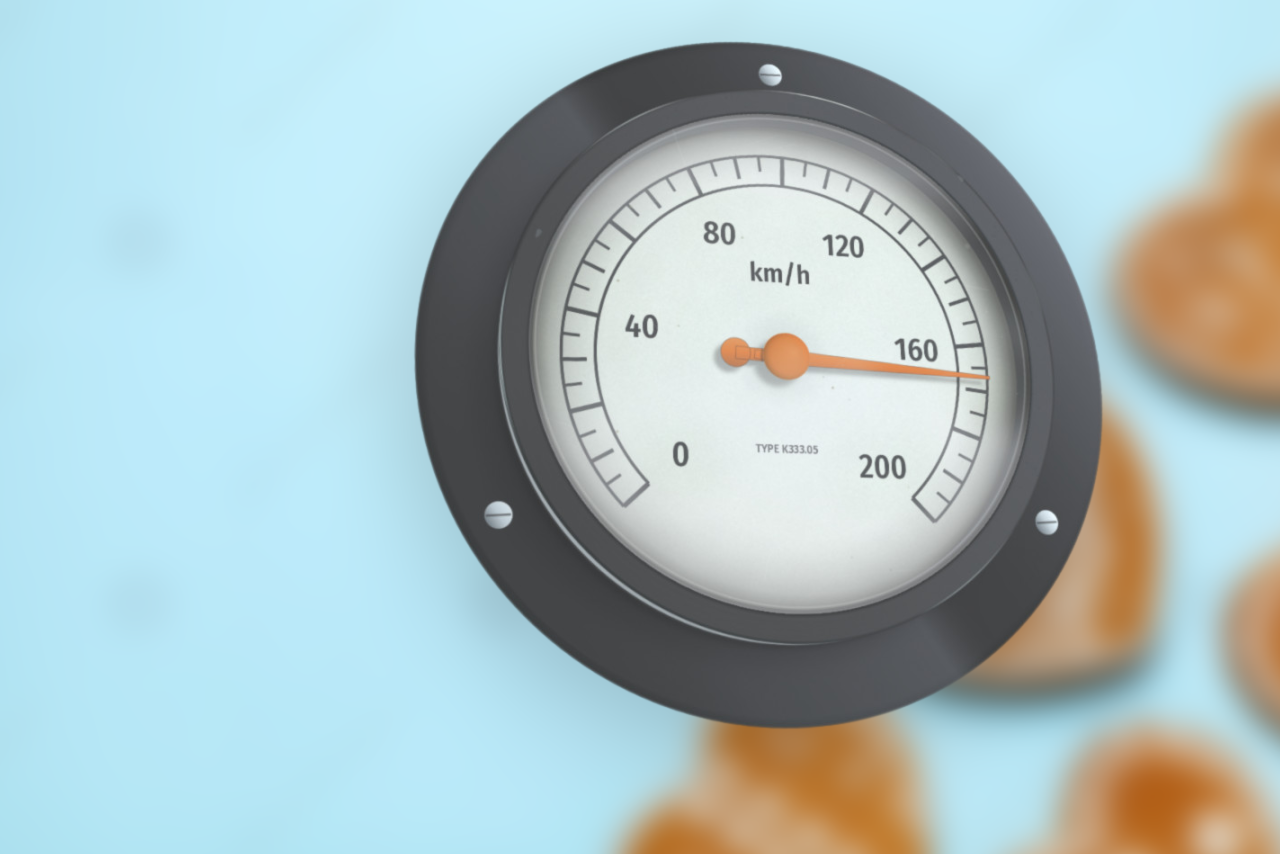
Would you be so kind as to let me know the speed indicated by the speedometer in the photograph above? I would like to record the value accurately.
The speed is 167.5 km/h
